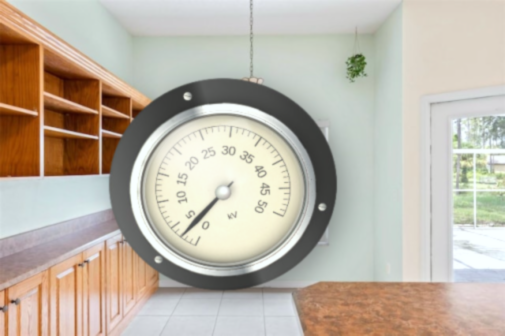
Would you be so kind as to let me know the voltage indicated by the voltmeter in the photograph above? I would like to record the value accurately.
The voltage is 3 kV
